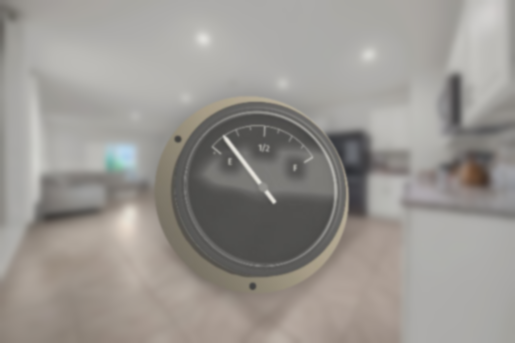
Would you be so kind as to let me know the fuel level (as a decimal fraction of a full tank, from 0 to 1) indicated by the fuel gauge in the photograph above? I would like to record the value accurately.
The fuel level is 0.125
